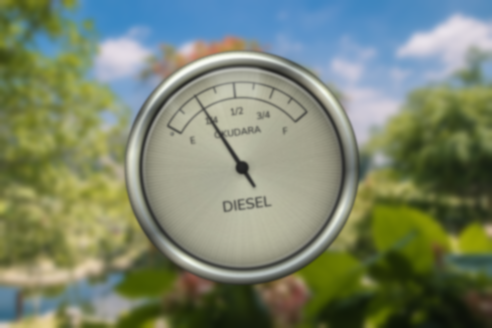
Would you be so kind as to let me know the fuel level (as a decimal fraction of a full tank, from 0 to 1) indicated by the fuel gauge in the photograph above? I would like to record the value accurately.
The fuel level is 0.25
